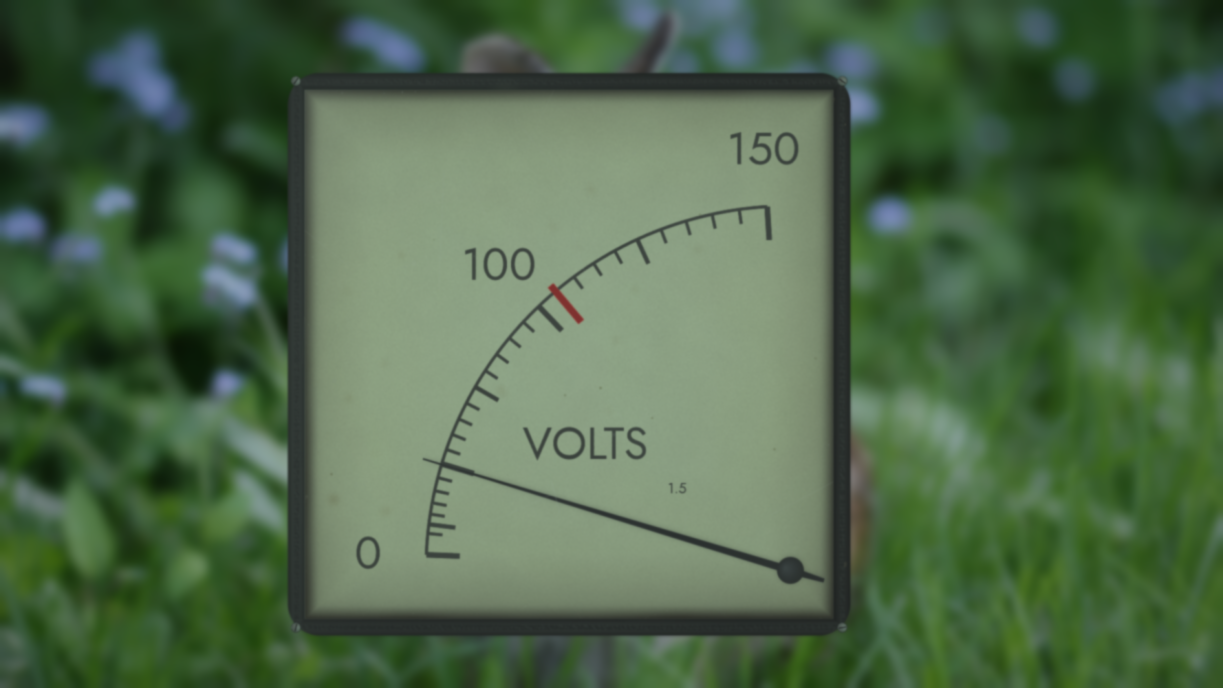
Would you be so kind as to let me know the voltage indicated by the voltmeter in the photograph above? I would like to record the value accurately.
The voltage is 50 V
